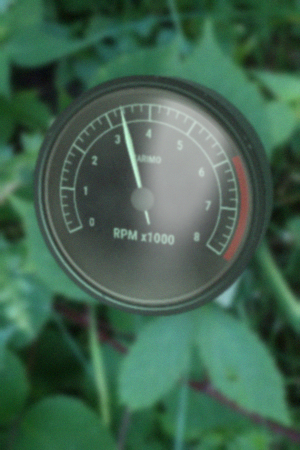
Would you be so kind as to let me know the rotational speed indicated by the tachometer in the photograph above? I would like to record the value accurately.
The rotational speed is 3400 rpm
